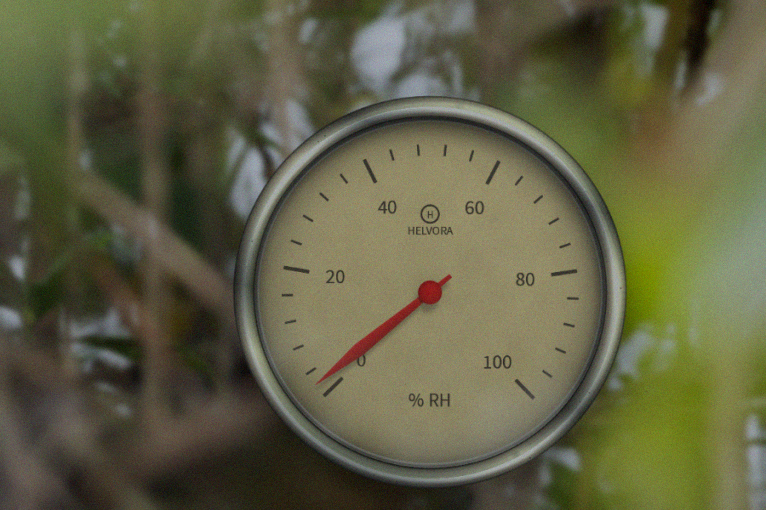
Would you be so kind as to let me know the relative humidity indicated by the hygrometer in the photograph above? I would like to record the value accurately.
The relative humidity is 2 %
